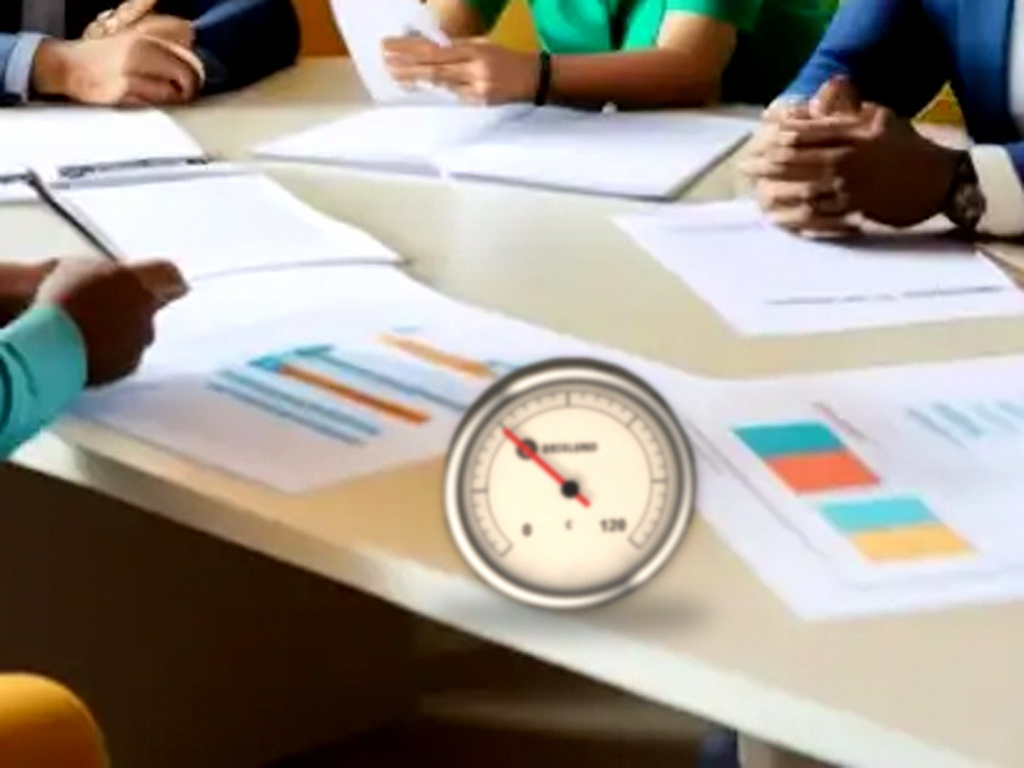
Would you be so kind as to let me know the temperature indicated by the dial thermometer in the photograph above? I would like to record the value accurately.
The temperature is 40 °C
